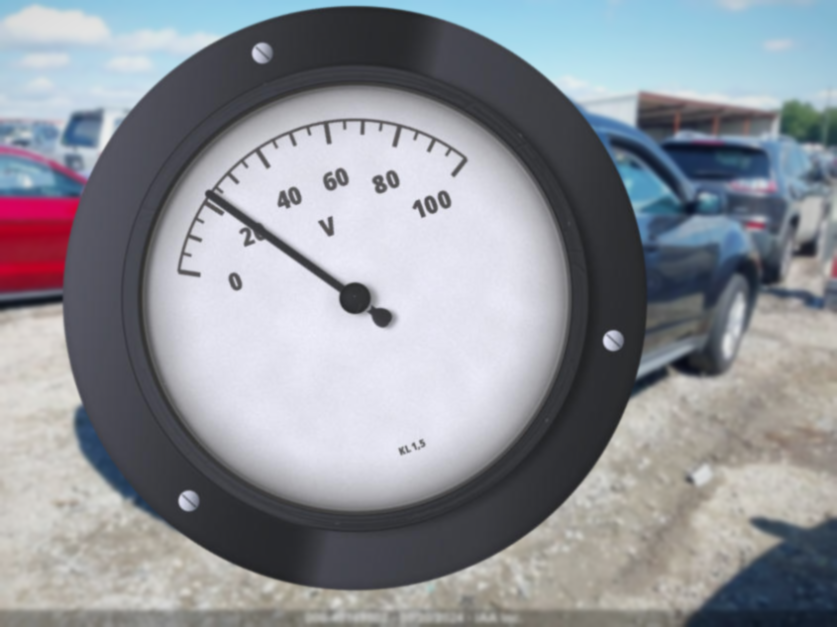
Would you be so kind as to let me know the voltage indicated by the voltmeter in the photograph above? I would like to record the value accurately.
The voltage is 22.5 V
